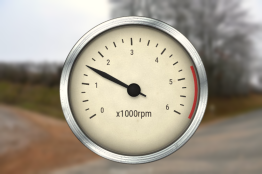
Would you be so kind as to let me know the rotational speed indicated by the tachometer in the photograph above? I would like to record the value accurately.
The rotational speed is 1500 rpm
